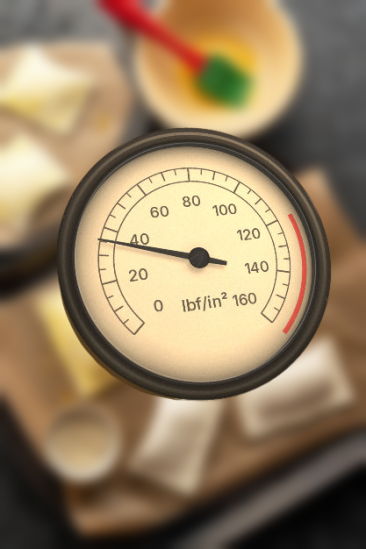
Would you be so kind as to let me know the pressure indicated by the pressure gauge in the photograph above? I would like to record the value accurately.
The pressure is 35 psi
